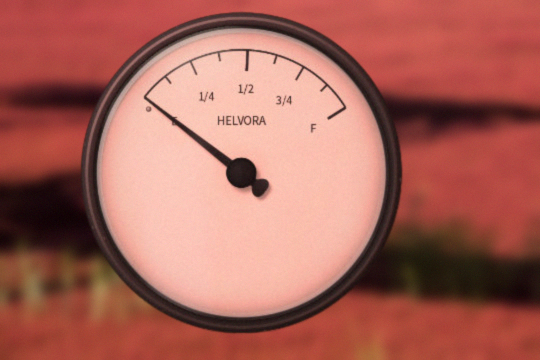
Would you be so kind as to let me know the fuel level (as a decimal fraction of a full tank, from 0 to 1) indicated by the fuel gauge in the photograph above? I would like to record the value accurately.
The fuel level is 0
